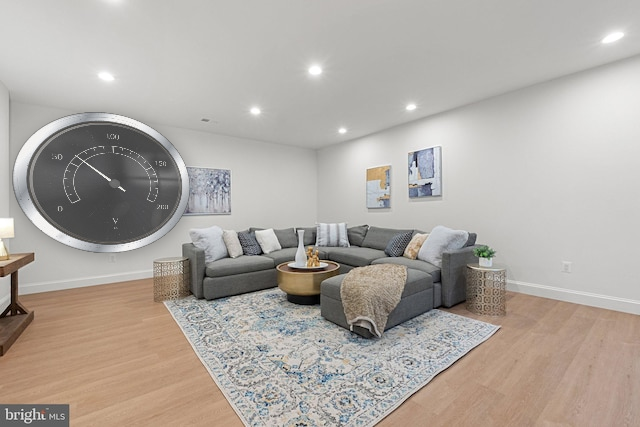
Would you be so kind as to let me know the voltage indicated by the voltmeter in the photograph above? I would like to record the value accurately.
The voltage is 60 V
